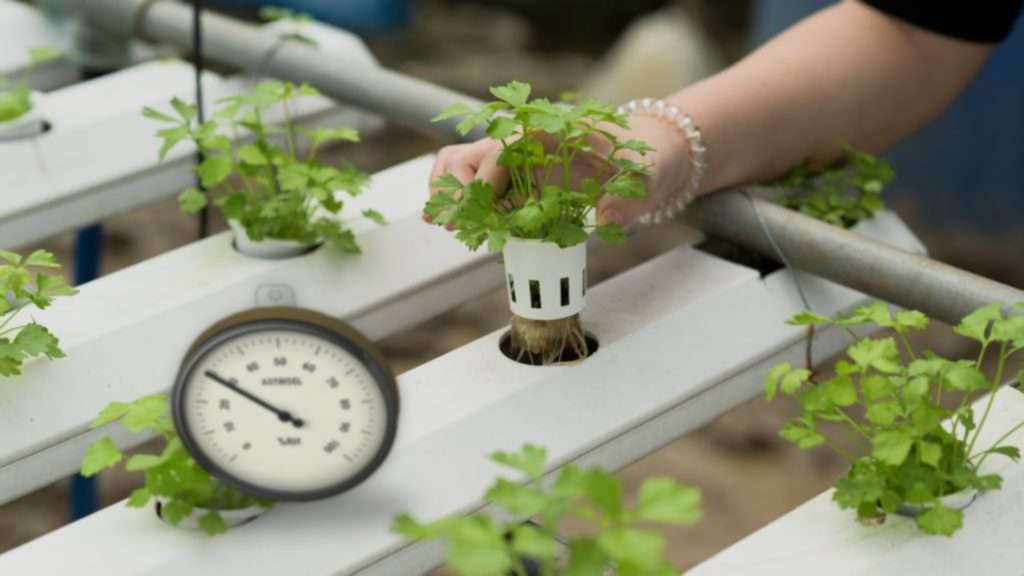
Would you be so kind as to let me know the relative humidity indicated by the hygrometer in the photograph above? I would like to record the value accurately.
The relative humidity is 30 %
